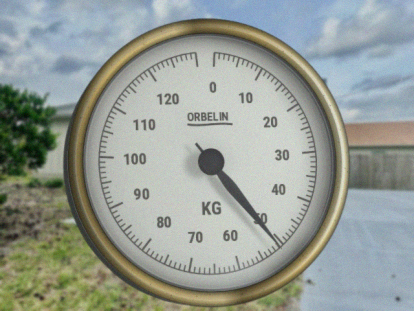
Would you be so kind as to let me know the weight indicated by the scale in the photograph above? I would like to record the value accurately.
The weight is 51 kg
